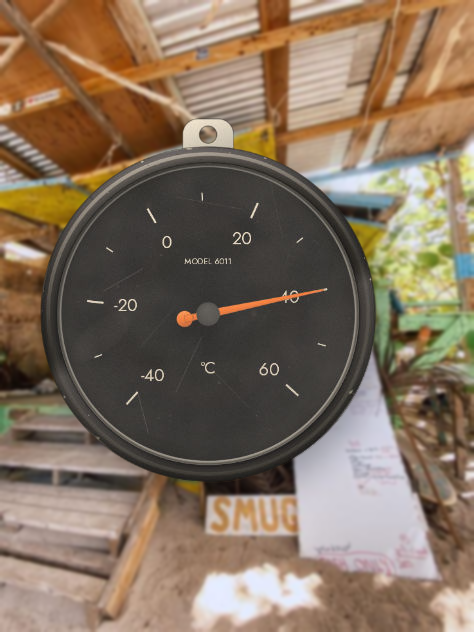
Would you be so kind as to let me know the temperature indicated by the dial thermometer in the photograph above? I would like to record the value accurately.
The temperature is 40 °C
